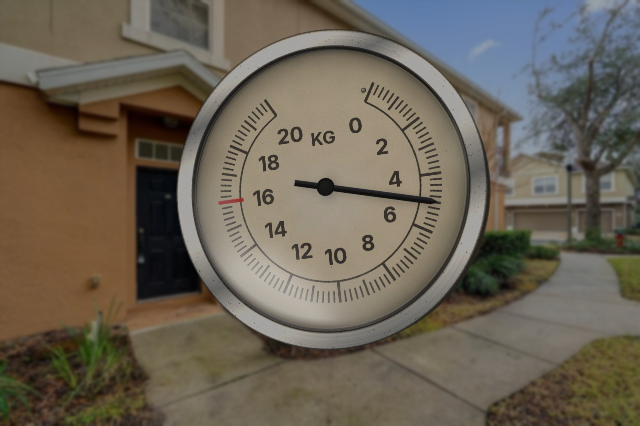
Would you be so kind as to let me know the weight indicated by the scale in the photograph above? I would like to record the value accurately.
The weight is 5 kg
